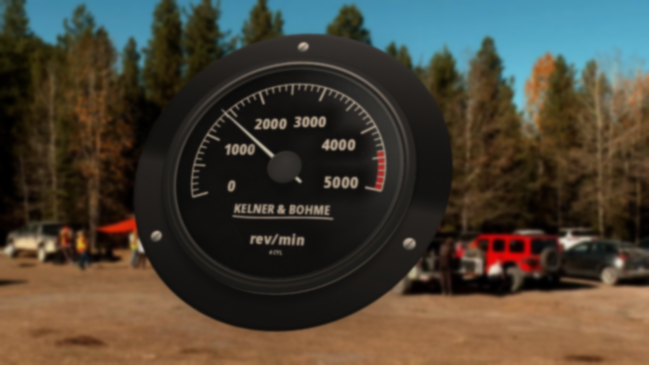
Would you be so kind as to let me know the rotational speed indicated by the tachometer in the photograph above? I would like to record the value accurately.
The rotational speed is 1400 rpm
